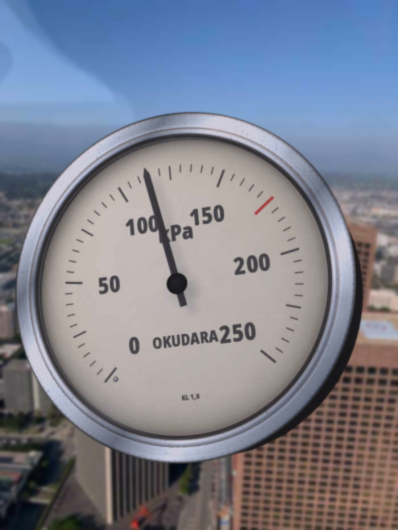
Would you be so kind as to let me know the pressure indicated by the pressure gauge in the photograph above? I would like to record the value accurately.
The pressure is 115 kPa
